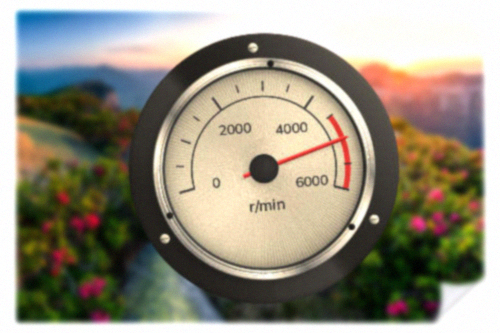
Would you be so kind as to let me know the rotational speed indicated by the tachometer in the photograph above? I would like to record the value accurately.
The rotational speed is 5000 rpm
